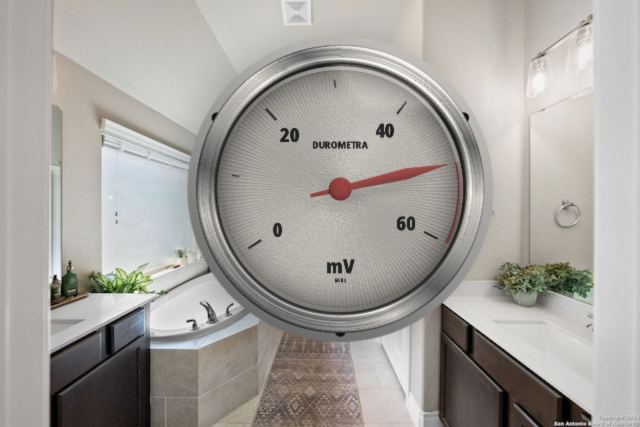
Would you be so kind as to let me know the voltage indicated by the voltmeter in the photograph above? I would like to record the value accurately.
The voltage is 50 mV
